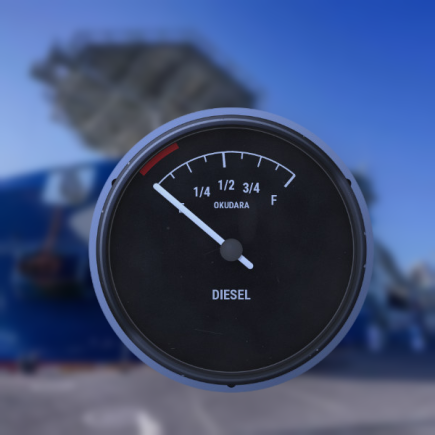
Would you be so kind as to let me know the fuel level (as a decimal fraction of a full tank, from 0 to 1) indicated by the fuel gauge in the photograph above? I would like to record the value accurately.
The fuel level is 0
